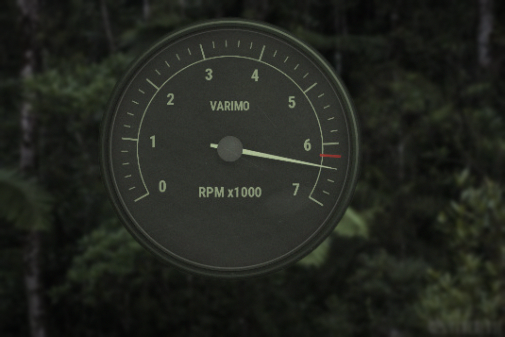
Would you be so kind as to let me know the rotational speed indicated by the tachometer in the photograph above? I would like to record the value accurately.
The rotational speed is 6400 rpm
